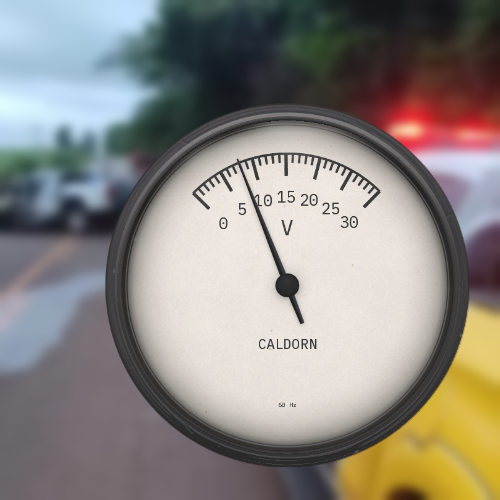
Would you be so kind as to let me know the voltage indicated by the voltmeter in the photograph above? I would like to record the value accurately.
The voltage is 8 V
